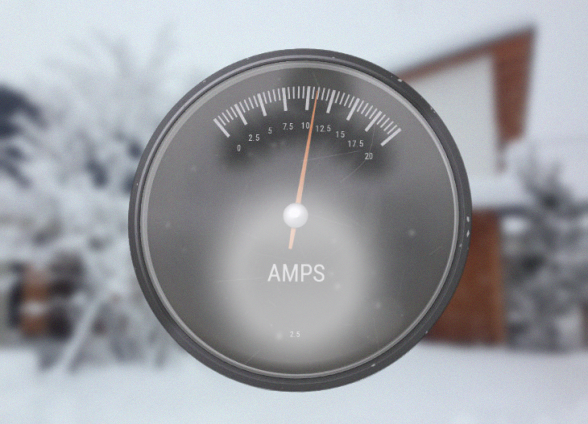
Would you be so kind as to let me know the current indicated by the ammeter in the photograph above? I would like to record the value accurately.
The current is 11 A
